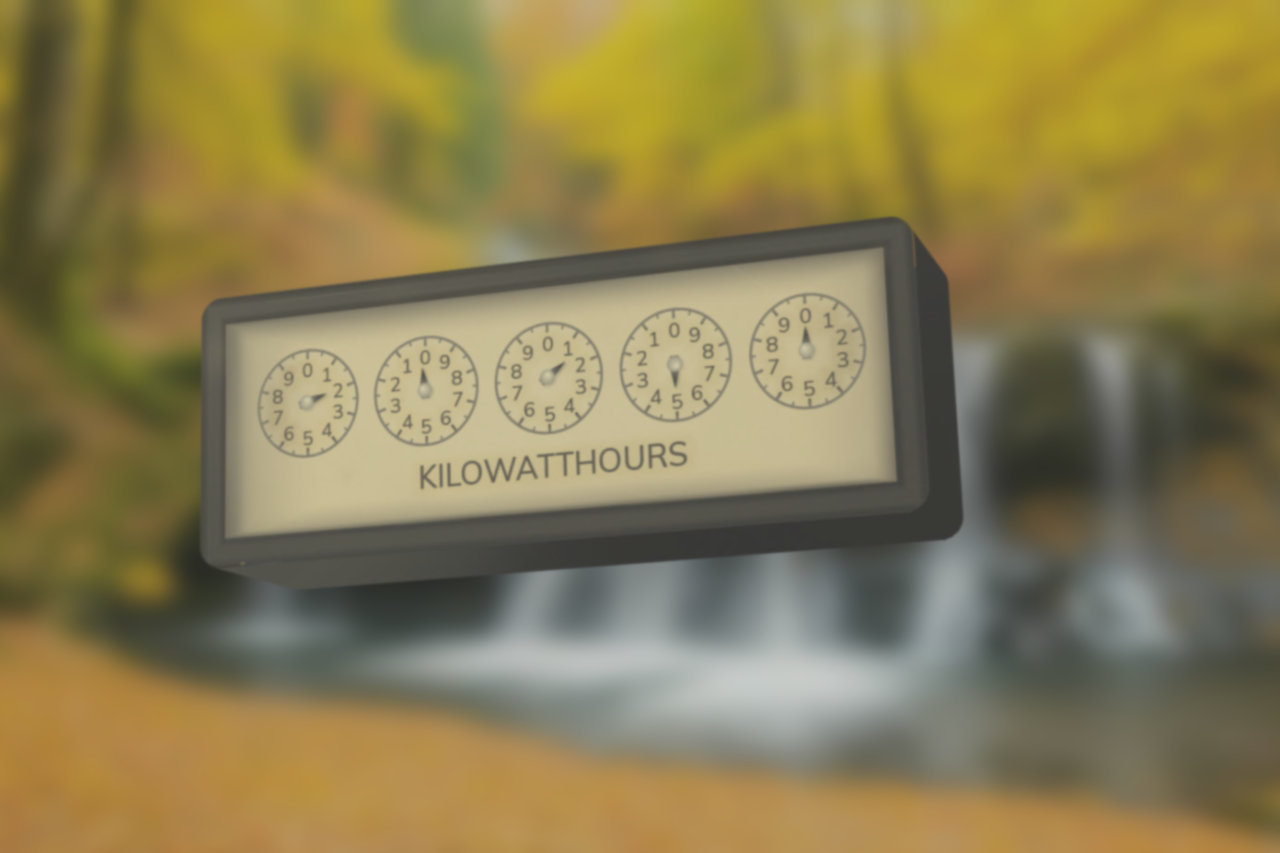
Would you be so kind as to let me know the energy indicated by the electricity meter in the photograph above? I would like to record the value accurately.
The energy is 20150 kWh
